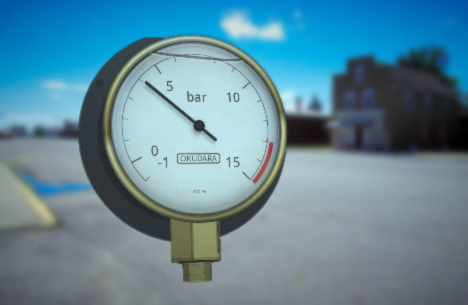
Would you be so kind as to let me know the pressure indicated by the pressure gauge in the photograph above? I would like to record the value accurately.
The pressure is 4 bar
